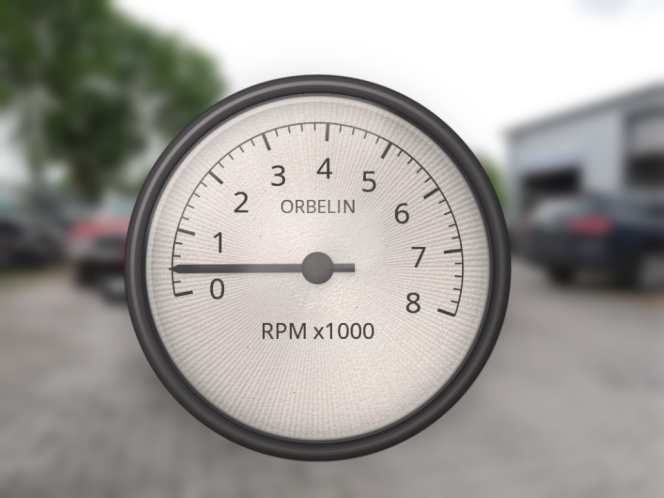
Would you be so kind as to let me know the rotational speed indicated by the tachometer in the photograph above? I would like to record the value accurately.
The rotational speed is 400 rpm
